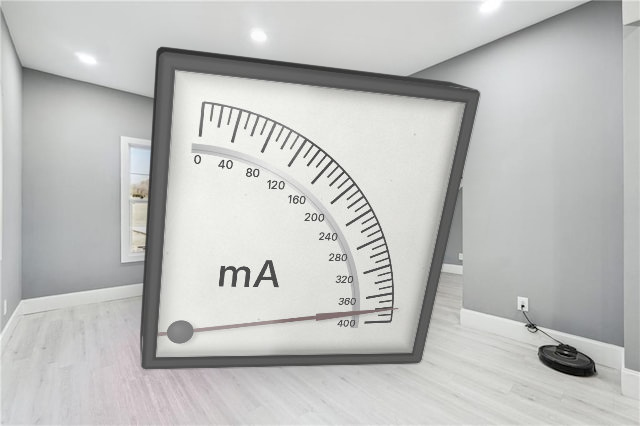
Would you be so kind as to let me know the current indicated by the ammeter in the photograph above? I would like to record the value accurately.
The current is 380 mA
